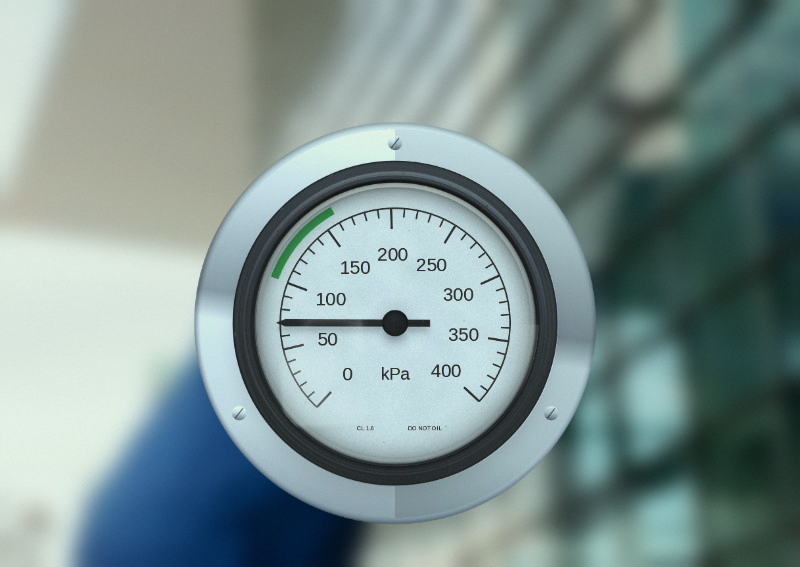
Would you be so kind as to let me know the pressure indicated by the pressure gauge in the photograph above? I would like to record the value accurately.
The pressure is 70 kPa
